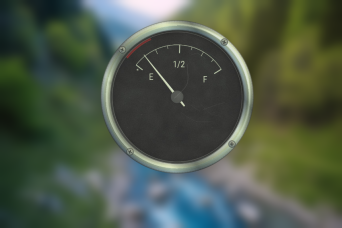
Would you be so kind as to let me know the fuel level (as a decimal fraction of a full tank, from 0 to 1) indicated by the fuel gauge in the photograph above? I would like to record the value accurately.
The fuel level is 0.125
